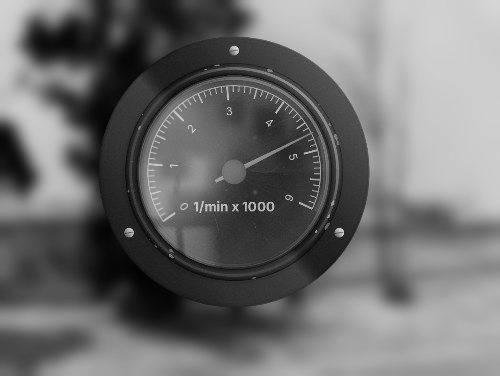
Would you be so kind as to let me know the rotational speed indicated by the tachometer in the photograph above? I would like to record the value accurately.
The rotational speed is 4700 rpm
